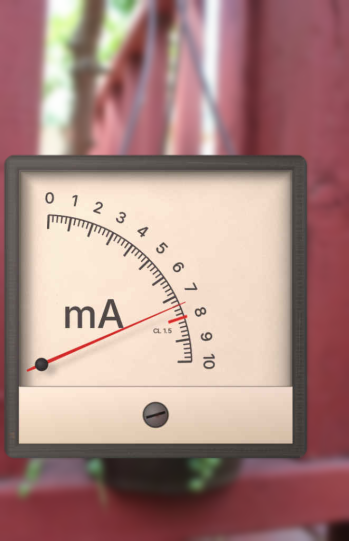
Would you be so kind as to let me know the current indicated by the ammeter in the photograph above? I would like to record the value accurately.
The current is 7.4 mA
